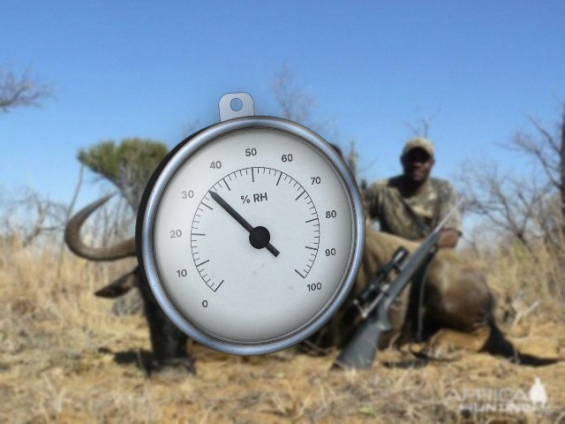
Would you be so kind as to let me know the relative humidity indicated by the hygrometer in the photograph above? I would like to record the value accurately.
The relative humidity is 34 %
